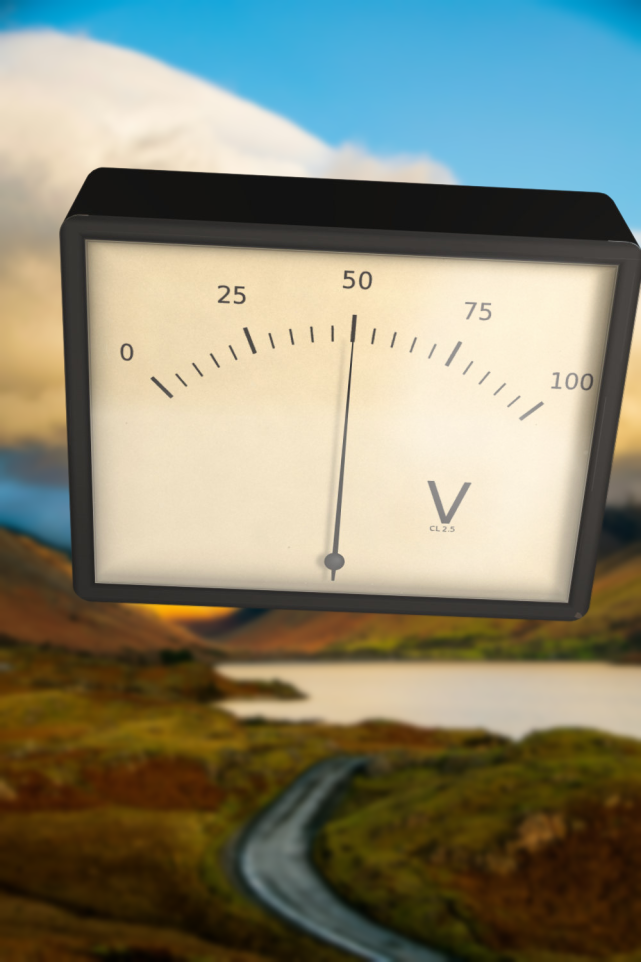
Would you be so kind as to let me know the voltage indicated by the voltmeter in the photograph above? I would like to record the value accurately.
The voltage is 50 V
